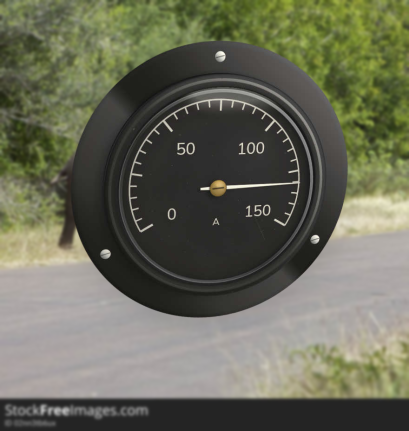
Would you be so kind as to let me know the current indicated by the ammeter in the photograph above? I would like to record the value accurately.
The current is 130 A
